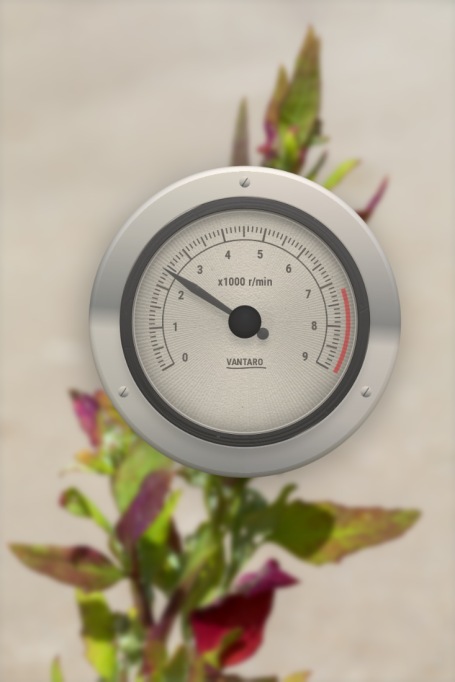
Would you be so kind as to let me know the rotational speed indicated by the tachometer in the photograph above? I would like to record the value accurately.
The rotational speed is 2400 rpm
